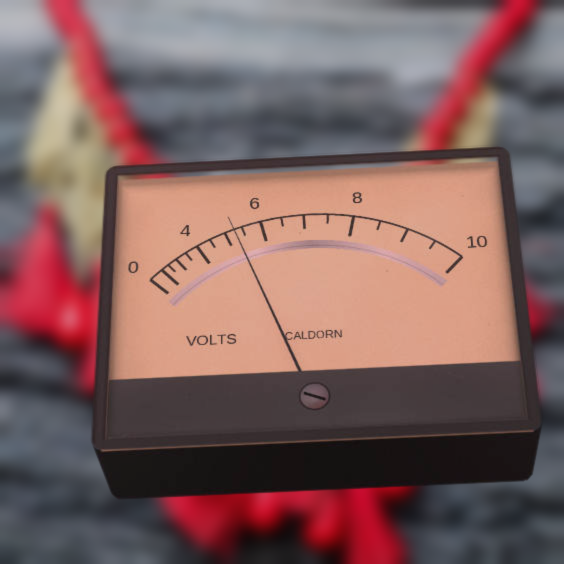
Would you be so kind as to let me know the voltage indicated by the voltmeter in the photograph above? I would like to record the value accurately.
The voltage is 5.25 V
